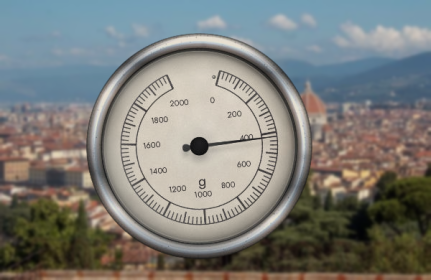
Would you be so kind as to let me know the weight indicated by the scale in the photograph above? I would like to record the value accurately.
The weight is 420 g
